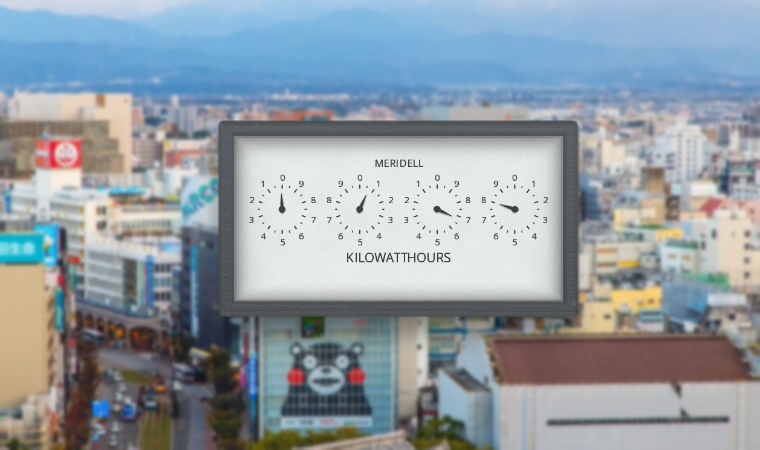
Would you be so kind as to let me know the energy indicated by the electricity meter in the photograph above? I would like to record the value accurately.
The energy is 68 kWh
